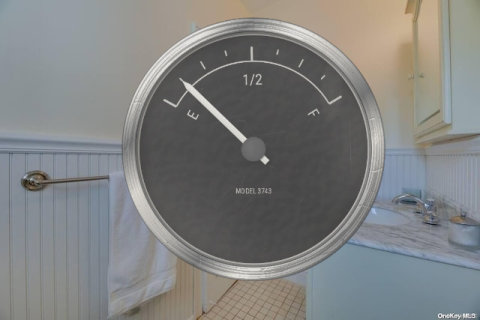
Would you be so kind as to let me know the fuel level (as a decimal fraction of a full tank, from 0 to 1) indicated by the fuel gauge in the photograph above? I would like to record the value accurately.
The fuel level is 0.125
